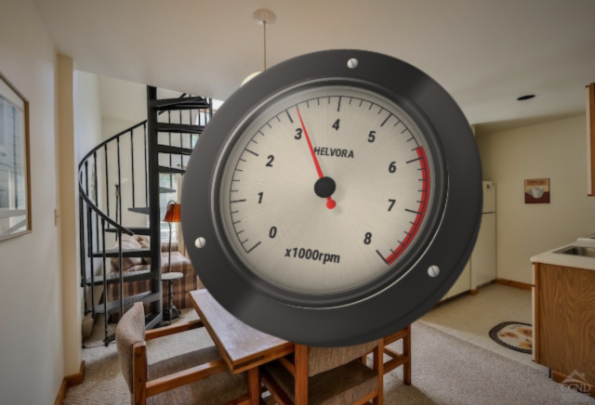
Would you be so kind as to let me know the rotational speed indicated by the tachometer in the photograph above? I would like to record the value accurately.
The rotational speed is 3200 rpm
